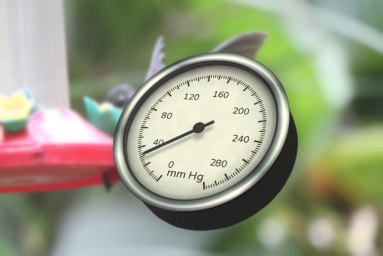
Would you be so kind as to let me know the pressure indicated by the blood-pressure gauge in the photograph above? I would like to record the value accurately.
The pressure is 30 mmHg
